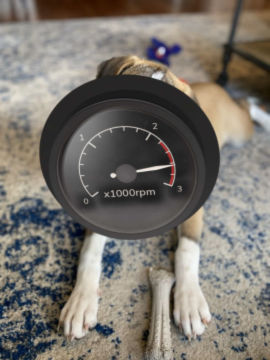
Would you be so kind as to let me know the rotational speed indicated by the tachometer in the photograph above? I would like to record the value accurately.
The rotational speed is 2600 rpm
